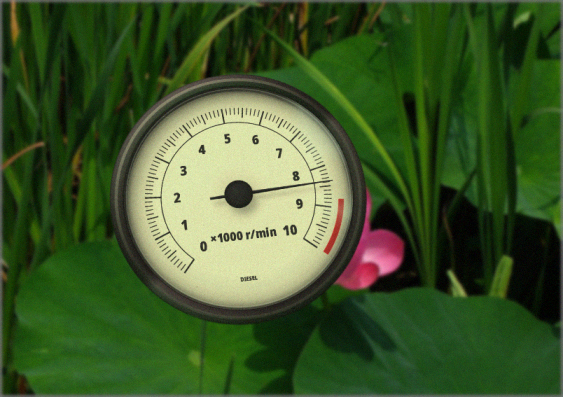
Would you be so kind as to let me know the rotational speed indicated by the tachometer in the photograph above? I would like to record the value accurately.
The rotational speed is 8400 rpm
